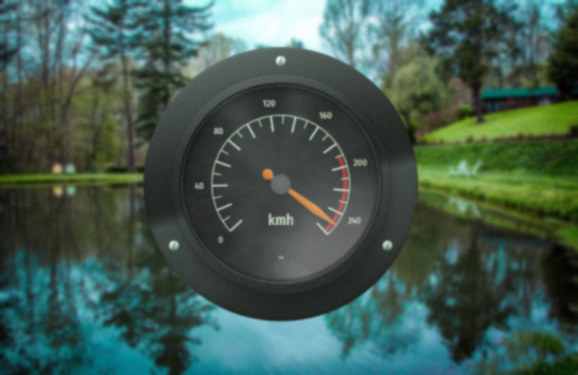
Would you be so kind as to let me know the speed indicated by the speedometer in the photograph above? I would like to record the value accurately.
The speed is 250 km/h
